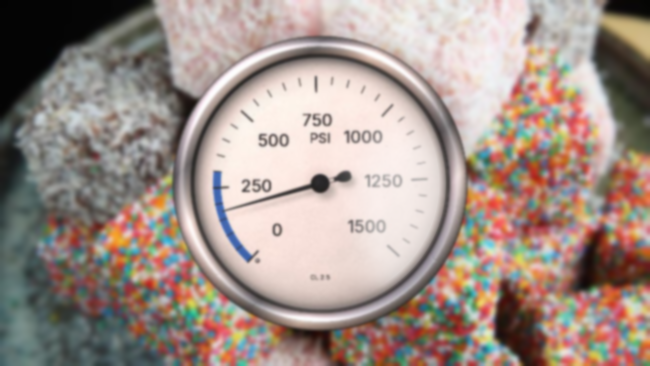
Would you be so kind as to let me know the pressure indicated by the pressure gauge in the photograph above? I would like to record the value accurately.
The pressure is 175 psi
